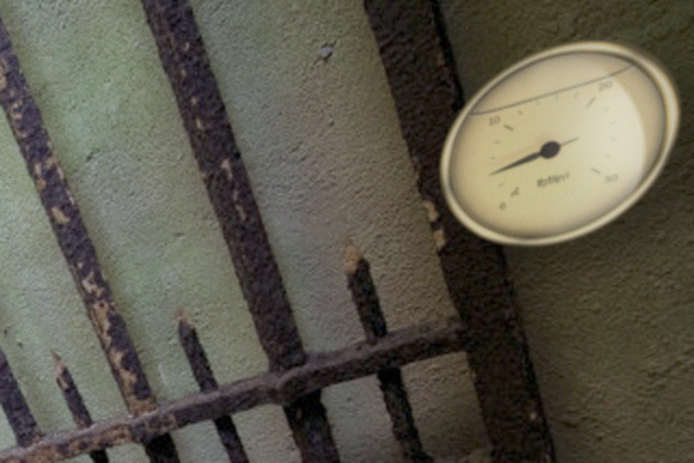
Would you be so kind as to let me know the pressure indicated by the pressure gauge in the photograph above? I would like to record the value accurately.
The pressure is 4 psi
